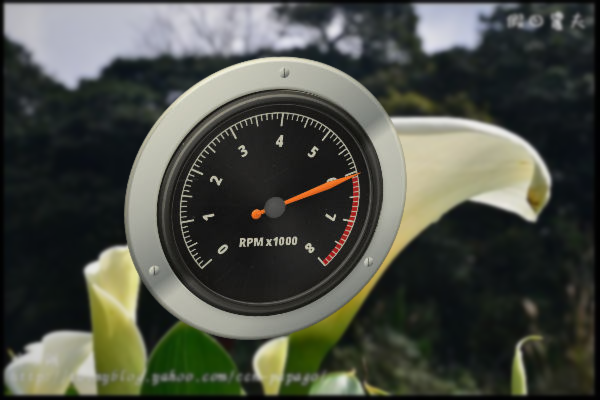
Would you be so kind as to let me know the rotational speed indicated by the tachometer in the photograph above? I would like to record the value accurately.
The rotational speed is 6000 rpm
